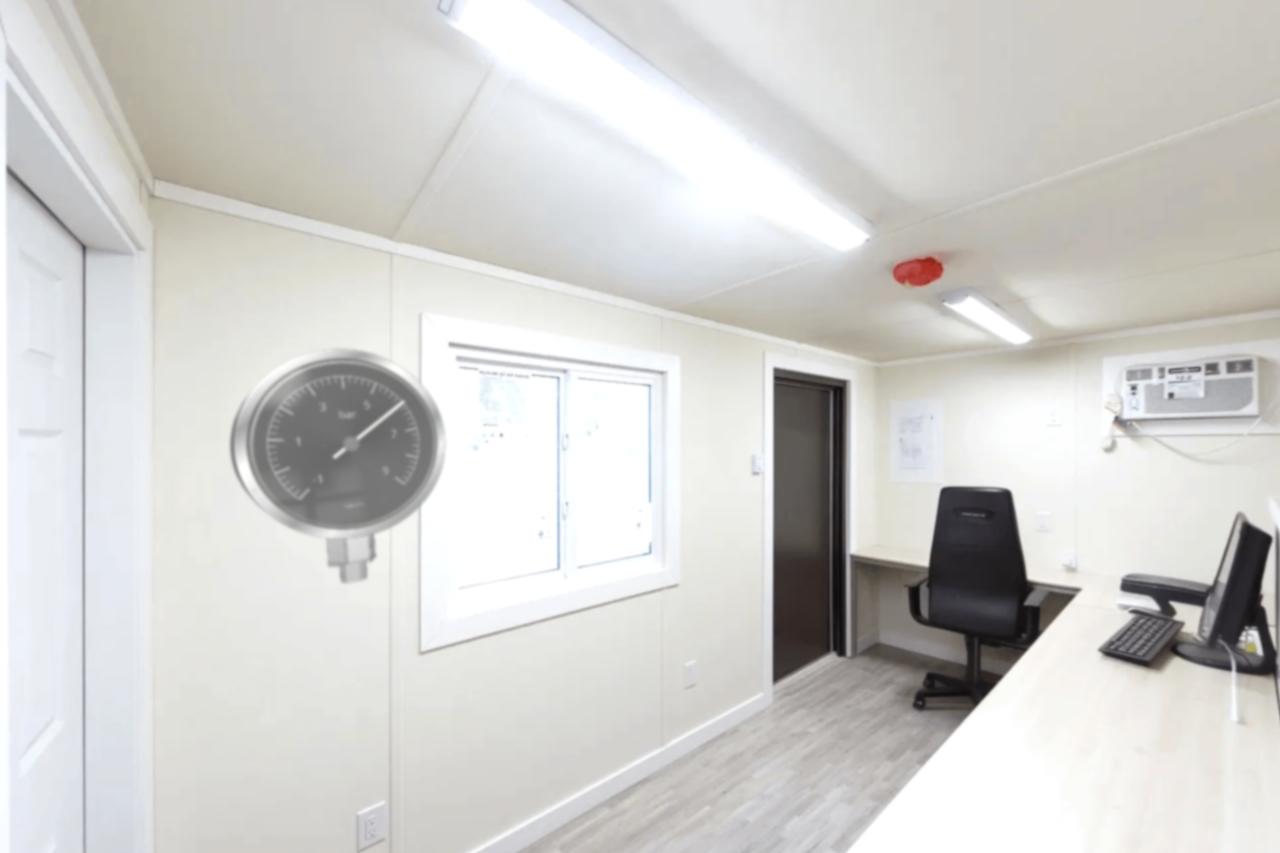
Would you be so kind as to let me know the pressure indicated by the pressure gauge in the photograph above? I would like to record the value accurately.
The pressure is 6 bar
